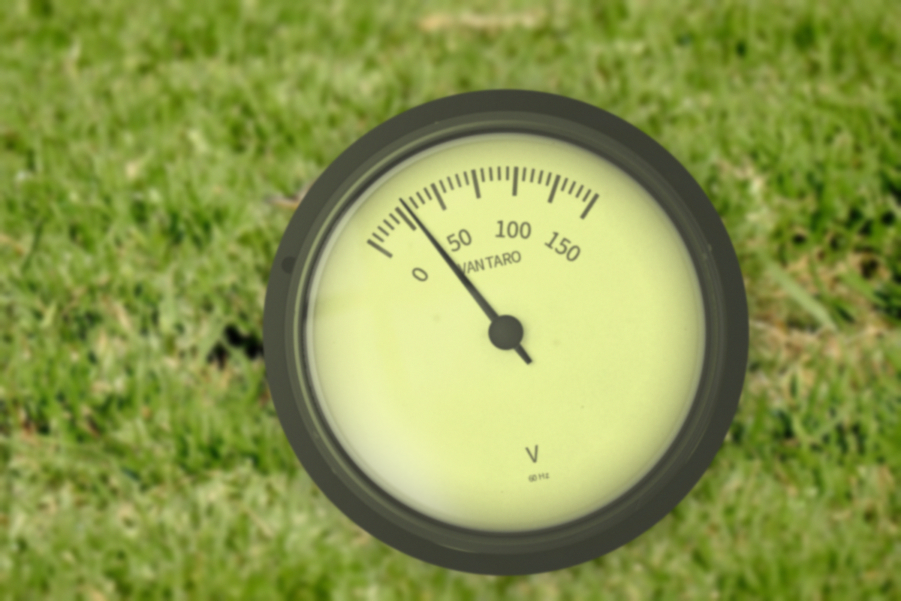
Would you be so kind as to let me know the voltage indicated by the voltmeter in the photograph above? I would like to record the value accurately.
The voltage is 30 V
